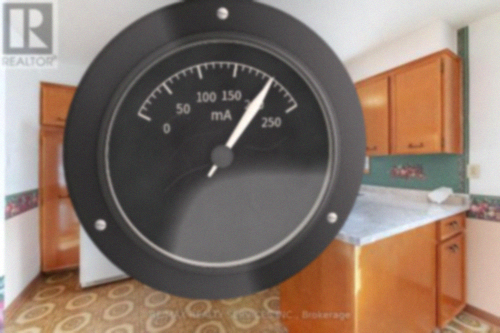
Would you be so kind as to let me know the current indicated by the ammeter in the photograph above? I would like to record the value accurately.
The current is 200 mA
